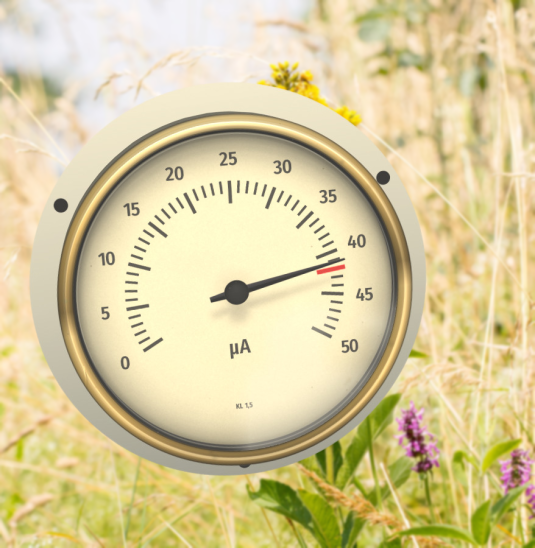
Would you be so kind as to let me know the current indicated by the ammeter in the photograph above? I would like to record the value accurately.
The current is 41 µA
